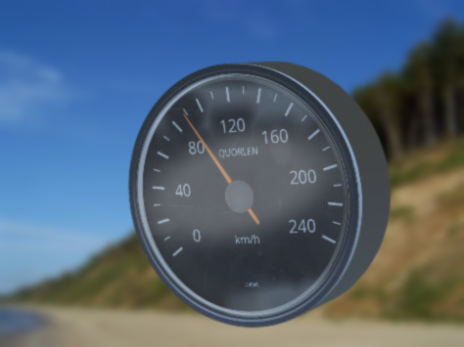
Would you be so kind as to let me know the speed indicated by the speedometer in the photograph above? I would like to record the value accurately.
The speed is 90 km/h
